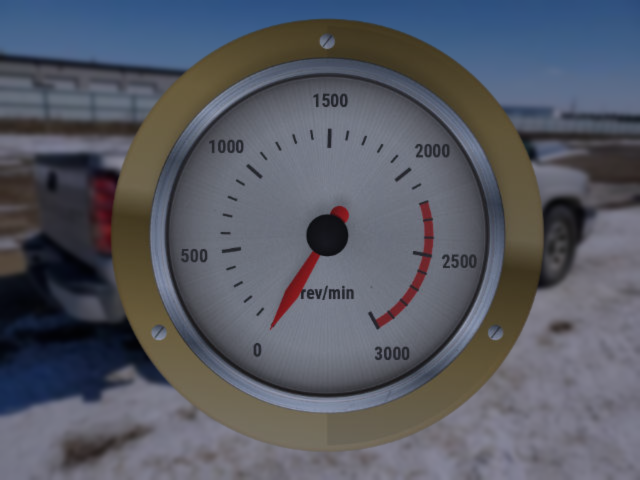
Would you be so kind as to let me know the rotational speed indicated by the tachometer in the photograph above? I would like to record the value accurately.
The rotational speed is 0 rpm
